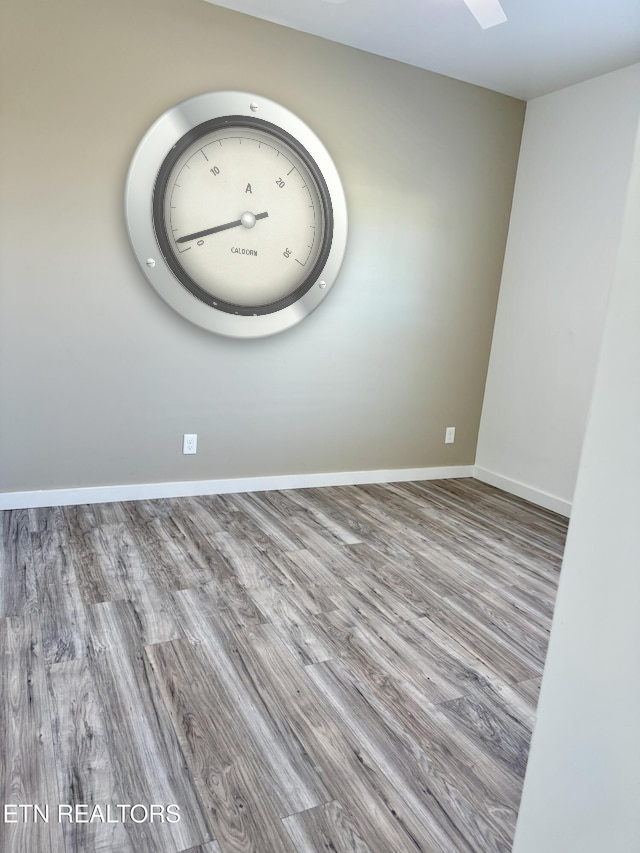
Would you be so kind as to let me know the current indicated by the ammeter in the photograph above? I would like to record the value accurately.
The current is 1 A
